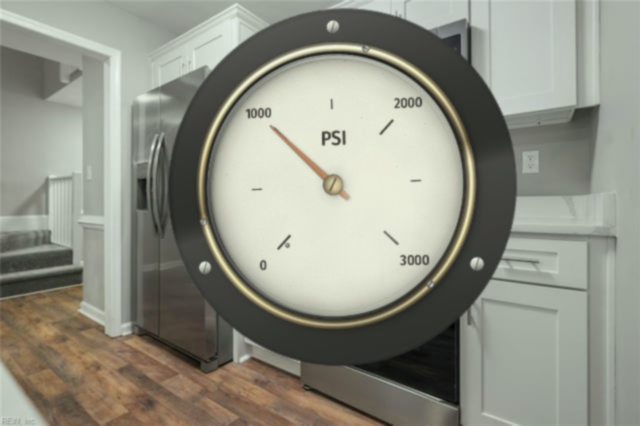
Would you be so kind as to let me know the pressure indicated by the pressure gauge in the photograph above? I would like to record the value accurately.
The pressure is 1000 psi
